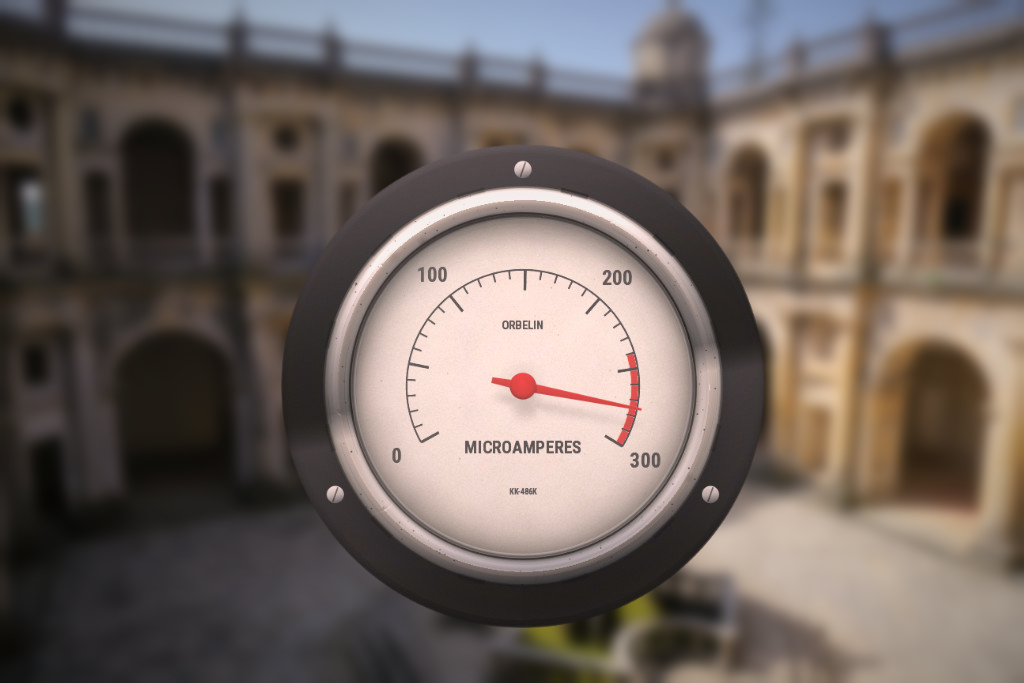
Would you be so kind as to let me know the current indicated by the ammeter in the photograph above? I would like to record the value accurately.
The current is 275 µA
